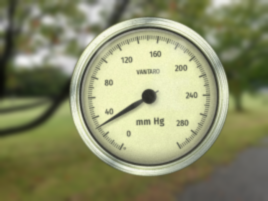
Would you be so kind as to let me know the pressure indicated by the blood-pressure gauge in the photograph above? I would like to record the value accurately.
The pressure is 30 mmHg
